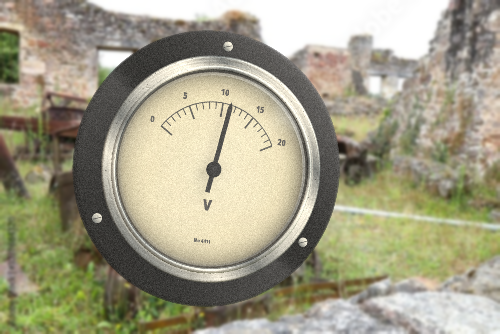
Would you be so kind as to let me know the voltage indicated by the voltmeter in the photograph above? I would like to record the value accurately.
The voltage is 11 V
